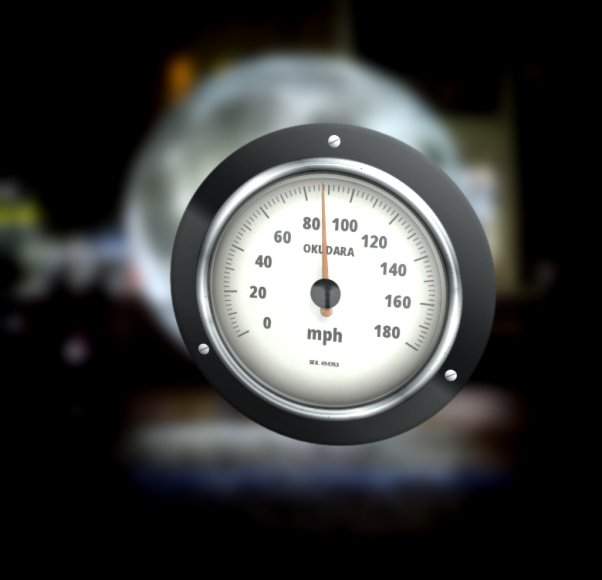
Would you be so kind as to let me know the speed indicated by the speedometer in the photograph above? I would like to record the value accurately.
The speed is 88 mph
